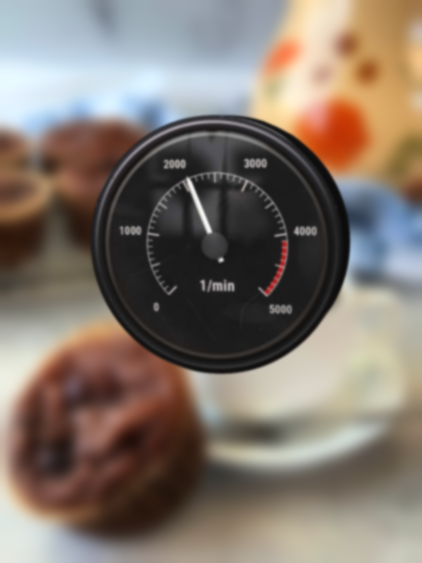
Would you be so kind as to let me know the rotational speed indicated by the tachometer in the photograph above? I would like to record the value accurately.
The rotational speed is 2100 rpm
